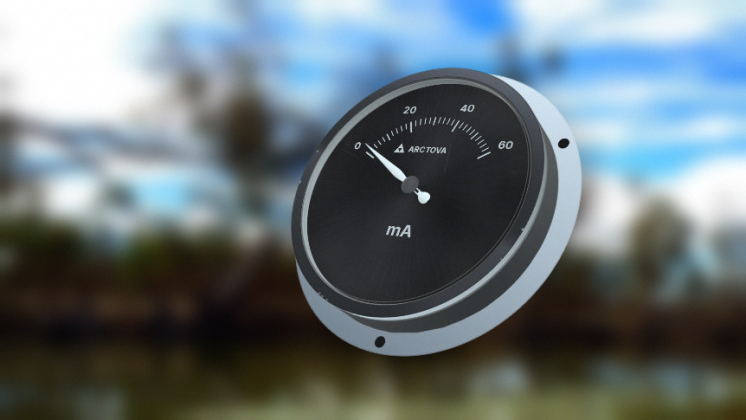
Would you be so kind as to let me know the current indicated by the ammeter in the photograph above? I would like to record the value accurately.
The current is 2 mA
